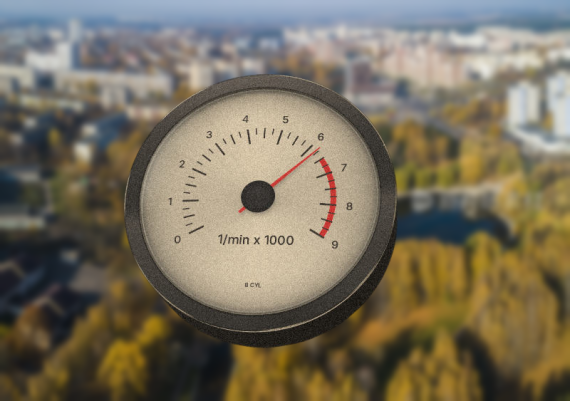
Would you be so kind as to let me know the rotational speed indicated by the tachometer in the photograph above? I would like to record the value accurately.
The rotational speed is 6250 rpm
